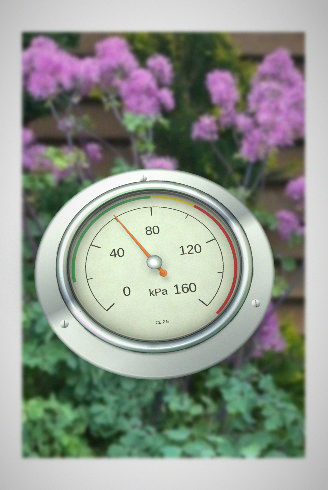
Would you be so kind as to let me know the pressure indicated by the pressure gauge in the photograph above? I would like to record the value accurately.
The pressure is 60 kPa
